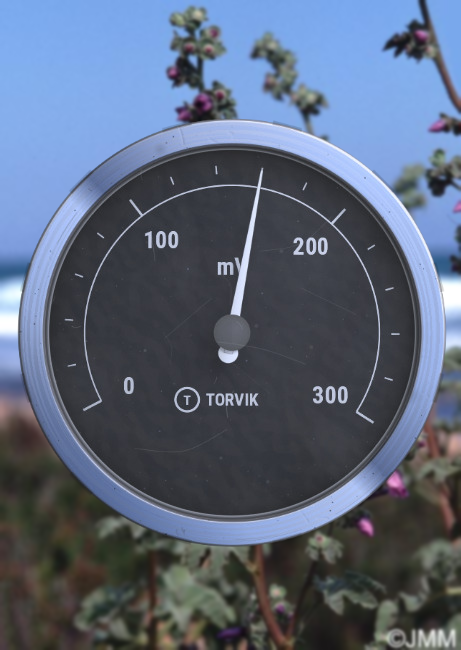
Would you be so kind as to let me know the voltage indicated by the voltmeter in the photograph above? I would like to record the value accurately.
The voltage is 160 mV
